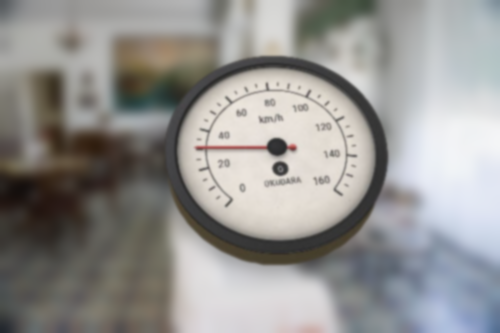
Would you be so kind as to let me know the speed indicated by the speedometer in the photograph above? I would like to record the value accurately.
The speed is 30 km/h
